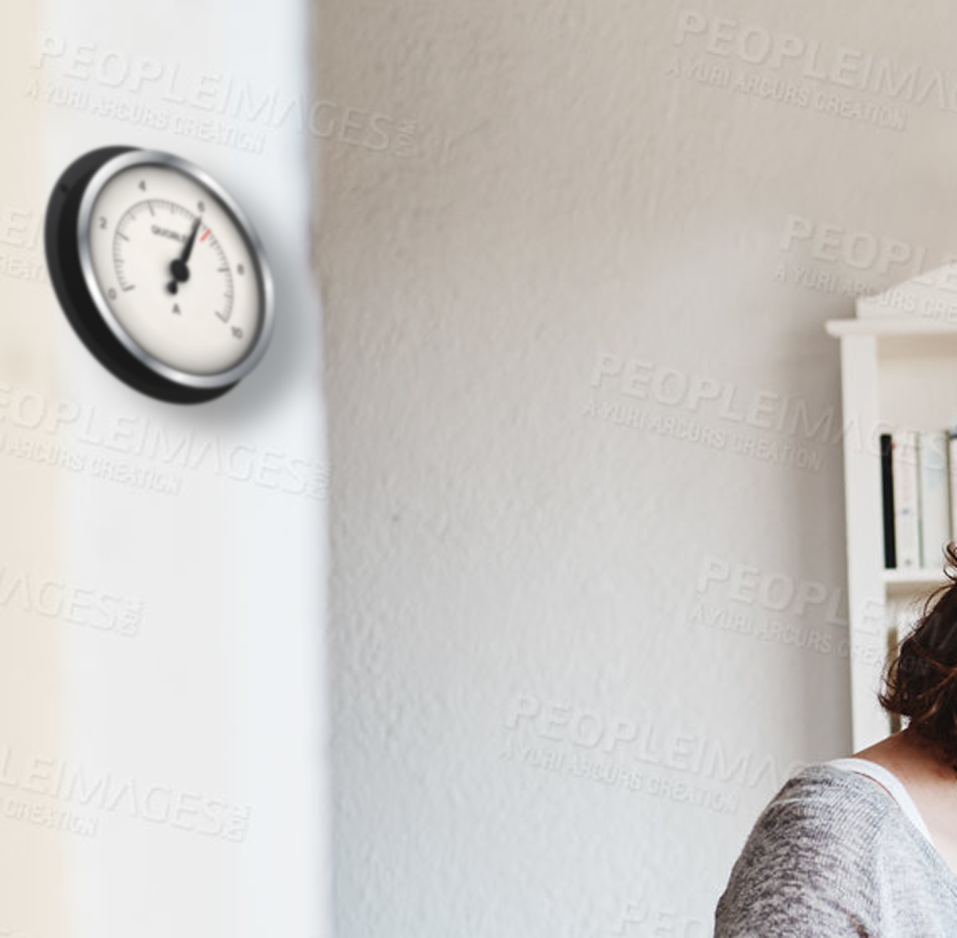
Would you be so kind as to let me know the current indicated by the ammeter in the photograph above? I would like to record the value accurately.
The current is 6 A
